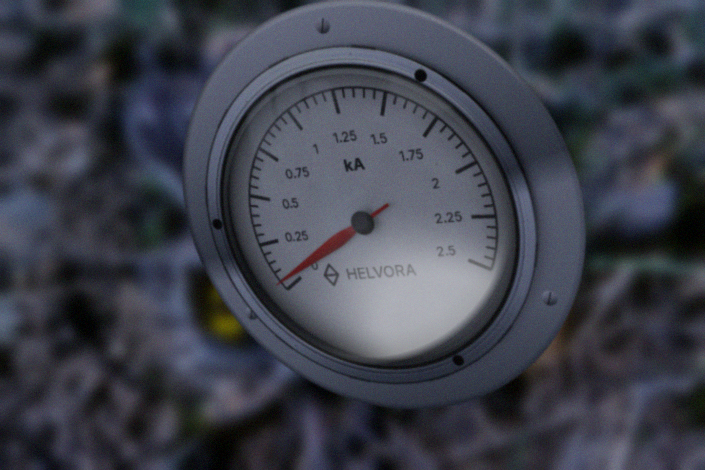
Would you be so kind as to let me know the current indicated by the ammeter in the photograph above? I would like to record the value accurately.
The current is 0.05 kA
